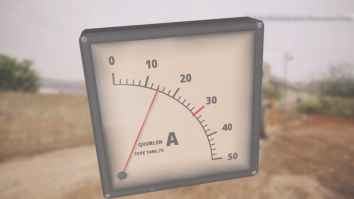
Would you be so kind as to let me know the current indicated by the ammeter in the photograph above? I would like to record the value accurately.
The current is 14 A
